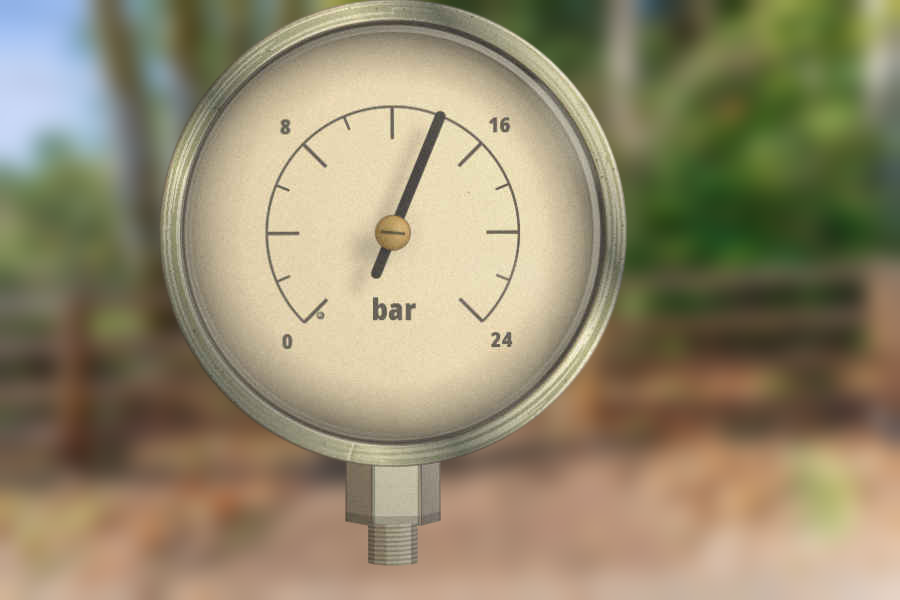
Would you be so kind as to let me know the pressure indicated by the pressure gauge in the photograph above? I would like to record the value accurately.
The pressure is 14 bar
